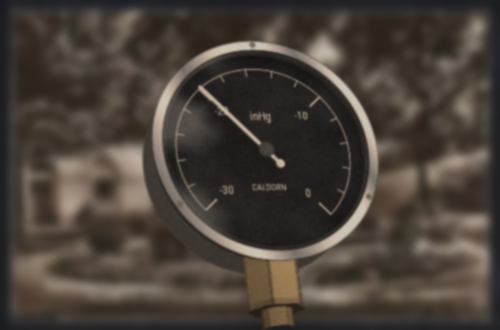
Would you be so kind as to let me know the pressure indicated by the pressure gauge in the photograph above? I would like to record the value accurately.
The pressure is -20 inHg
